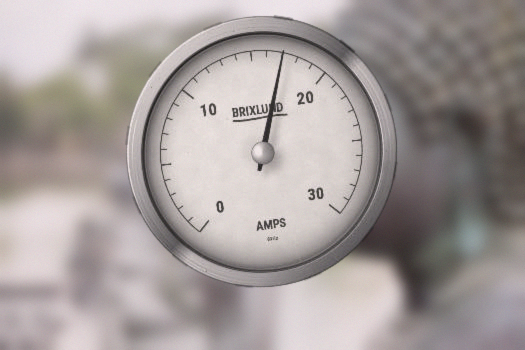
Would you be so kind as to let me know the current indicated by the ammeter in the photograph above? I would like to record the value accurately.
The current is 17 A
